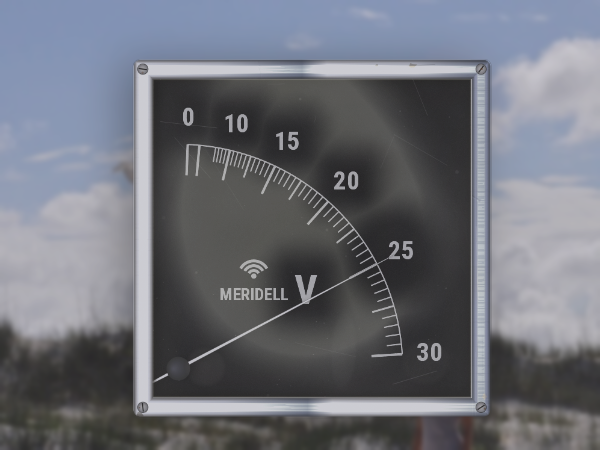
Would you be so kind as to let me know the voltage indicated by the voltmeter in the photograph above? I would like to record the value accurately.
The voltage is 25 V
